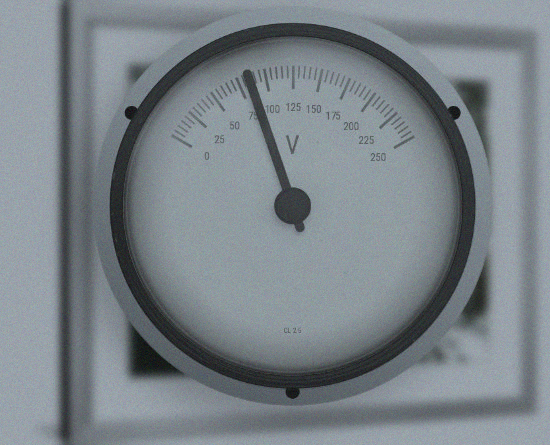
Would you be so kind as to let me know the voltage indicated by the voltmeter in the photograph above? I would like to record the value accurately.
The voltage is 85 V
